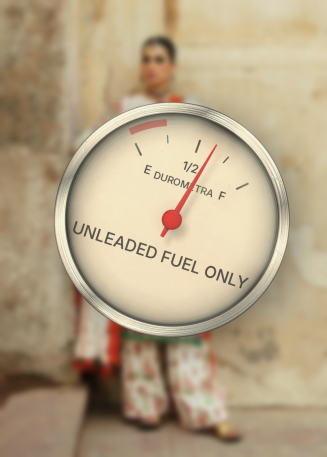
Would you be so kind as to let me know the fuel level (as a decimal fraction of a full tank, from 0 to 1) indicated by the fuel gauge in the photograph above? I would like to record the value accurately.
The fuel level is 0.625
